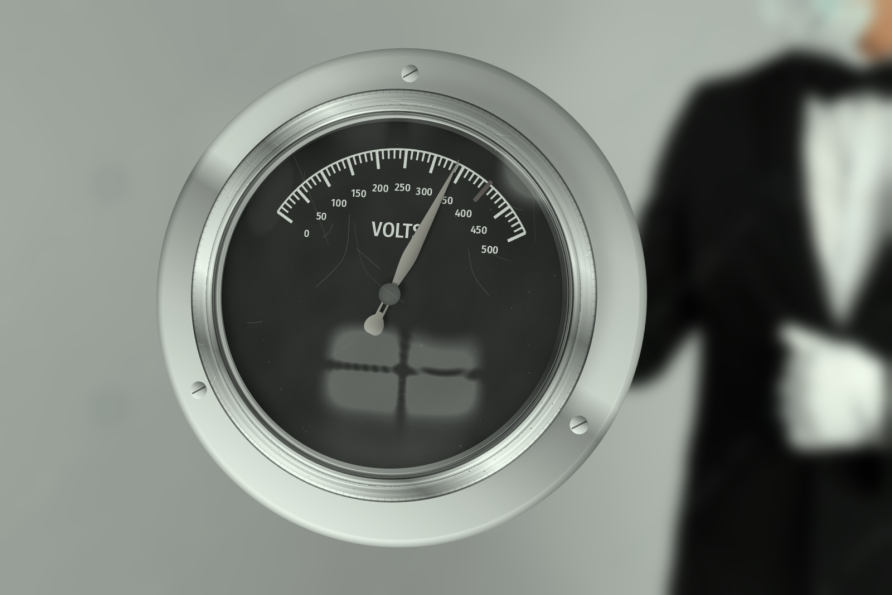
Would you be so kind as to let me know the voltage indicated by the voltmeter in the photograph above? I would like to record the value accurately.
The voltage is 340 V
